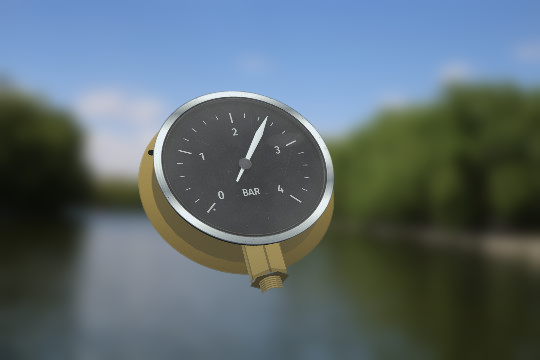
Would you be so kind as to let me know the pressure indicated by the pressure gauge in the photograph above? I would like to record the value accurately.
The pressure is 2.5 bar
